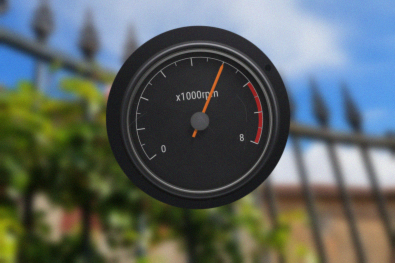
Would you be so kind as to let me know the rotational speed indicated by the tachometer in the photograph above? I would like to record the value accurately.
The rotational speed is 5000 rpm
